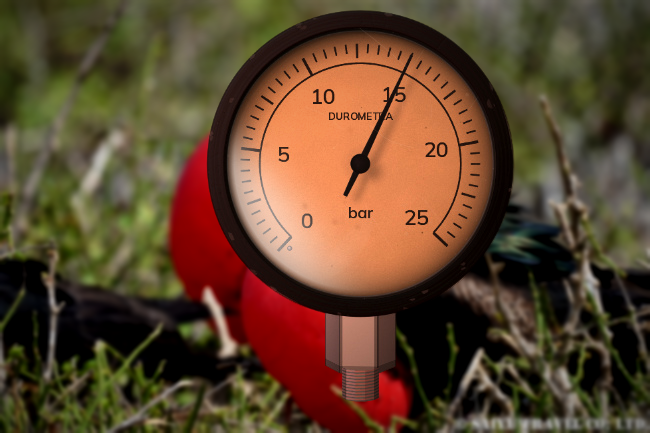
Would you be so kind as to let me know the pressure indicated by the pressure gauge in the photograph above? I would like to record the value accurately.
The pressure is 15 bar
